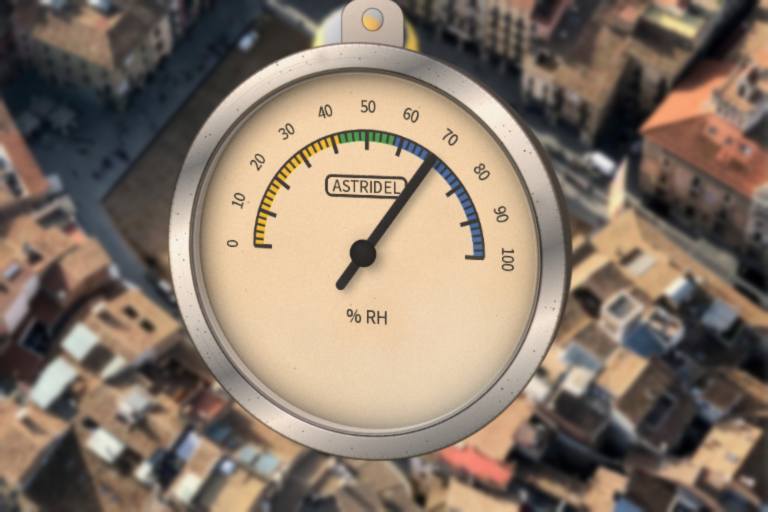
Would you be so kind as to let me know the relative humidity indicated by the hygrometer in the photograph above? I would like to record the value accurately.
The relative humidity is 70 %
